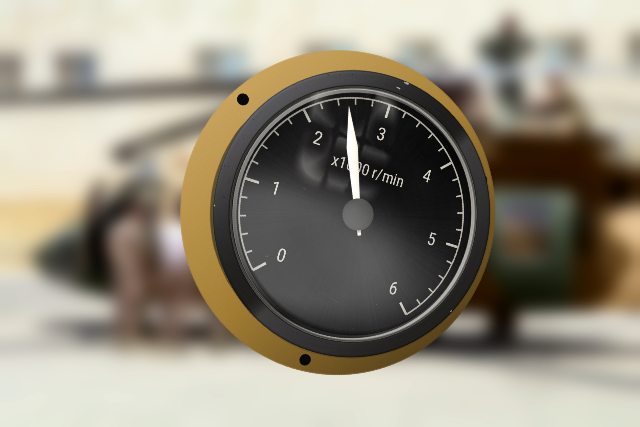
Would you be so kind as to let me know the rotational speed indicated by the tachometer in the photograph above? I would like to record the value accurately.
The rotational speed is 2500 rpm
